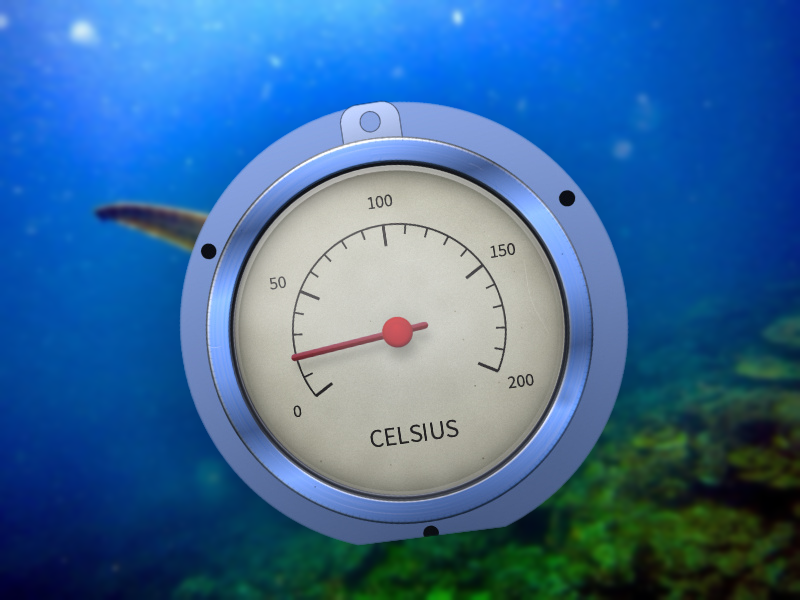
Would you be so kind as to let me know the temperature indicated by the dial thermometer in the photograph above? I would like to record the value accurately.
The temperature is 20 °C
